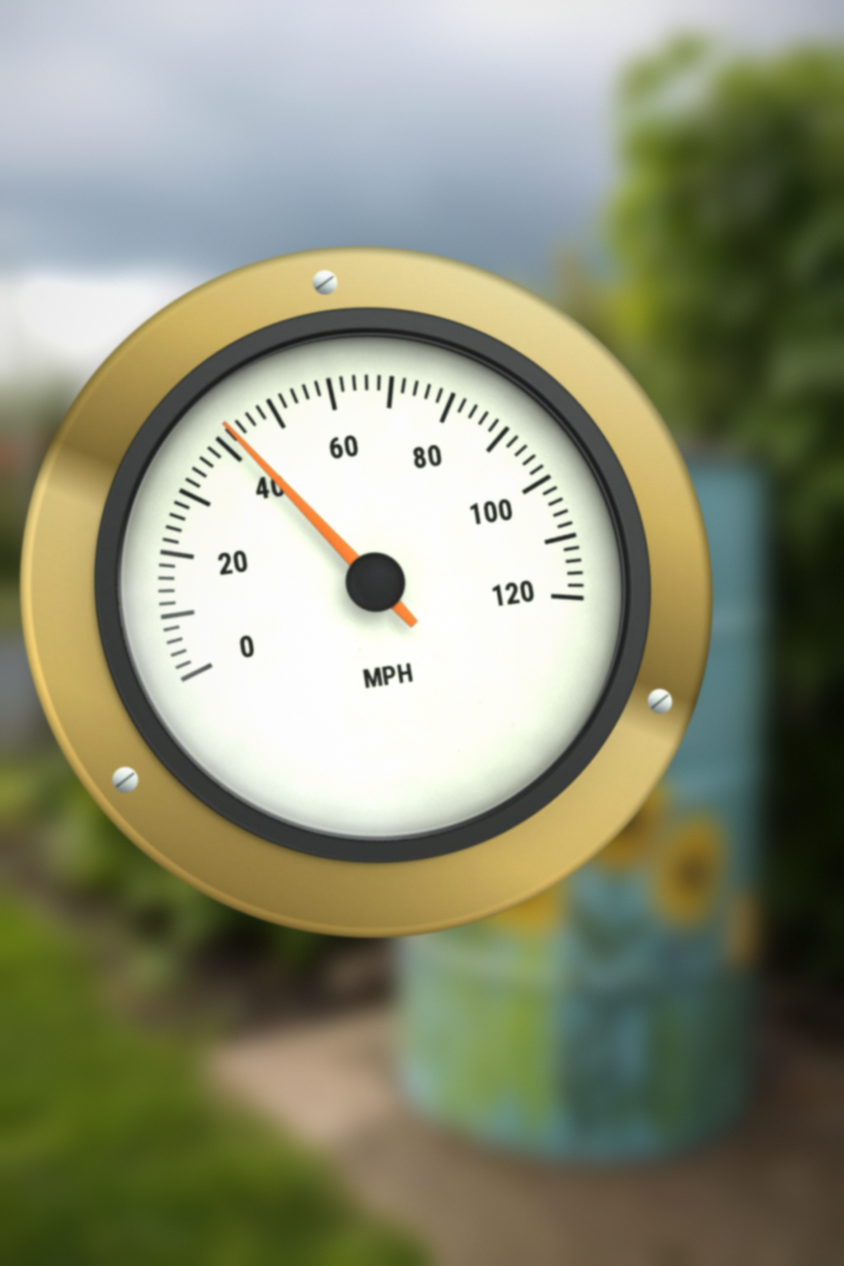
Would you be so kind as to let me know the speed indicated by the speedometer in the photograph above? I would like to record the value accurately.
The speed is 42 mph
